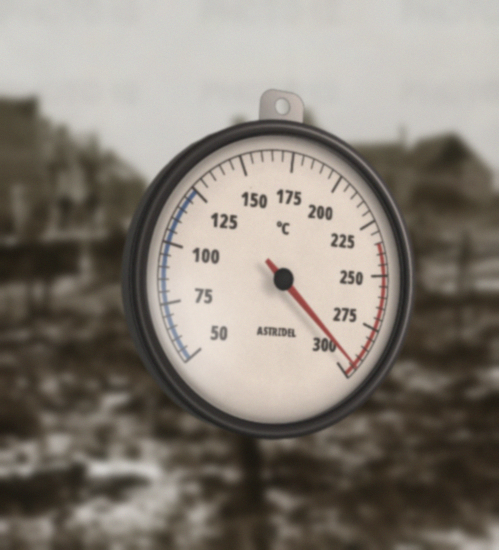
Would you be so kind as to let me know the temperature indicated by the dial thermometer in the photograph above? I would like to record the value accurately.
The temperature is 295 °C
